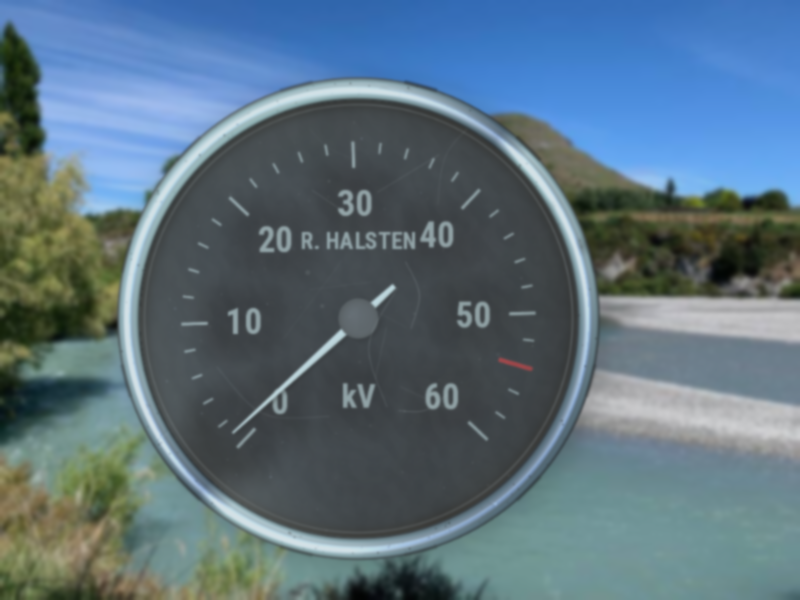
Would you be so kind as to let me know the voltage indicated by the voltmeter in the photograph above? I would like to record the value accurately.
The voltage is 1 kV
